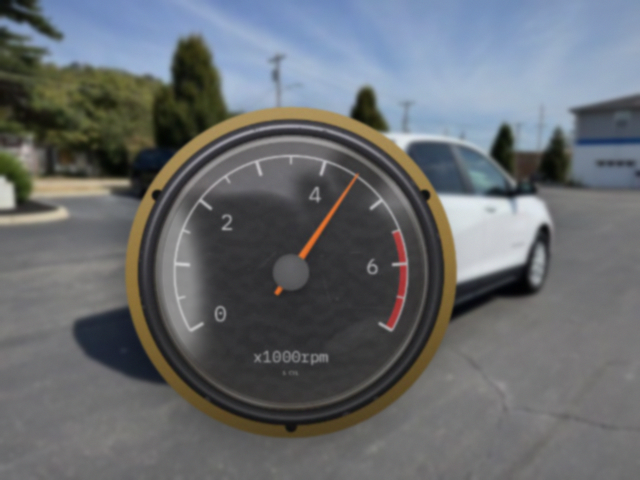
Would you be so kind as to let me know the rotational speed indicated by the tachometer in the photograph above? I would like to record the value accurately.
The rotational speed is 4500 rpm
